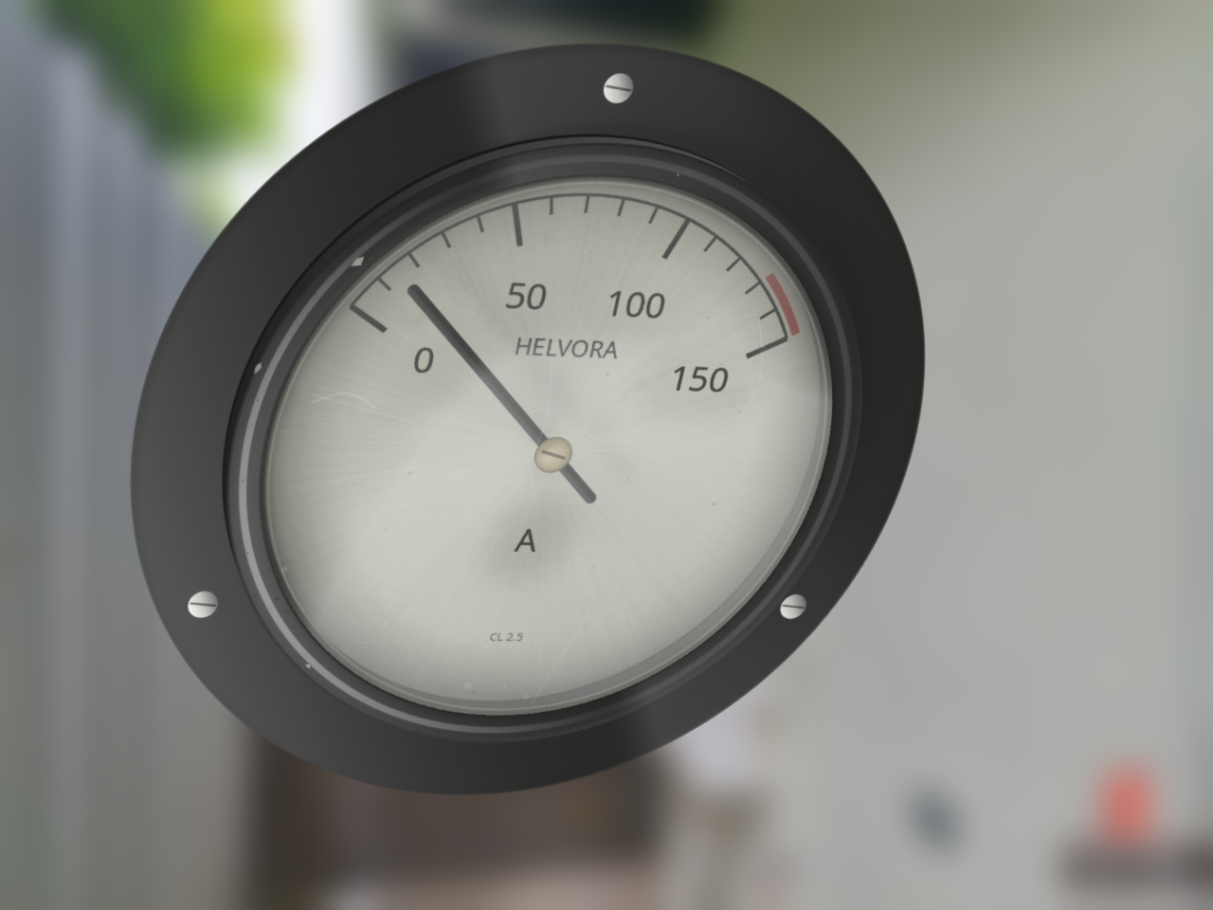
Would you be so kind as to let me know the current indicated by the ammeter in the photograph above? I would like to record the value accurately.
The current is 15 A
